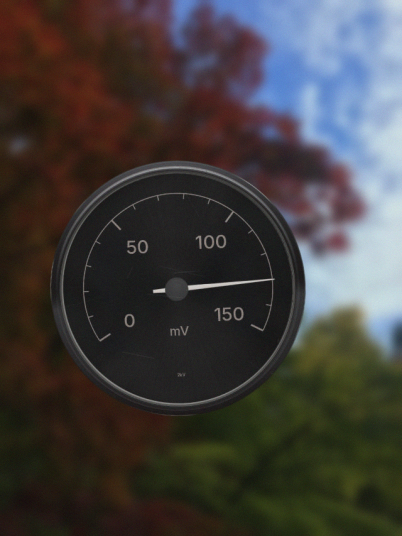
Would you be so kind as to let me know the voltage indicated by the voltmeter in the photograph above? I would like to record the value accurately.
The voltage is 130 mV
